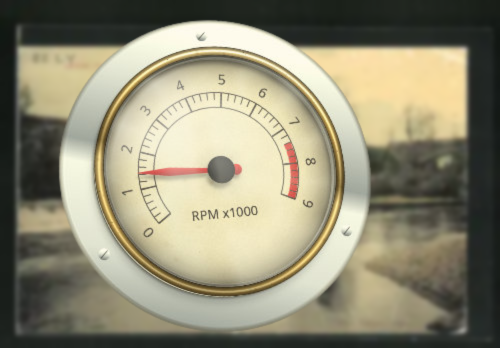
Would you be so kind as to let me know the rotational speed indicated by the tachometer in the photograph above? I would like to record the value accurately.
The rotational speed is 1400 rpm
